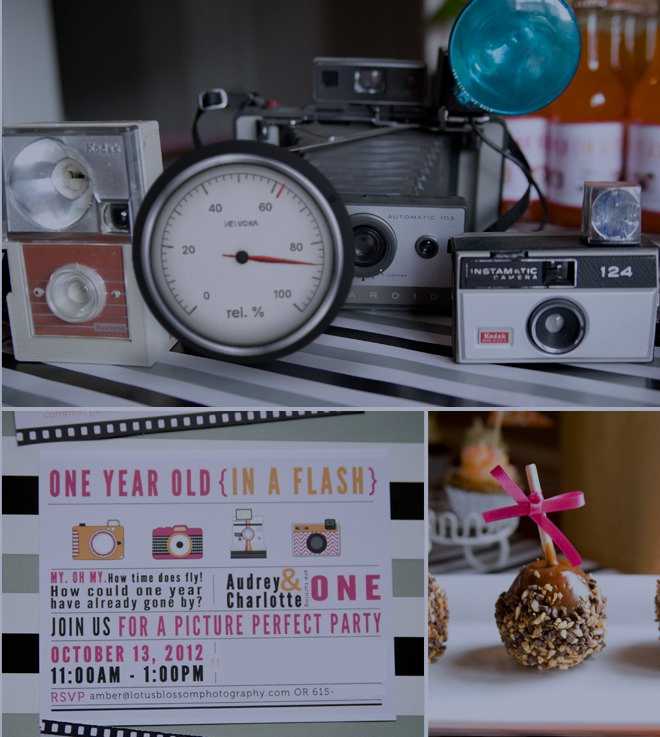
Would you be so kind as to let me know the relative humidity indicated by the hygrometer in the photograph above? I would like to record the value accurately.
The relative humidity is 86 %
